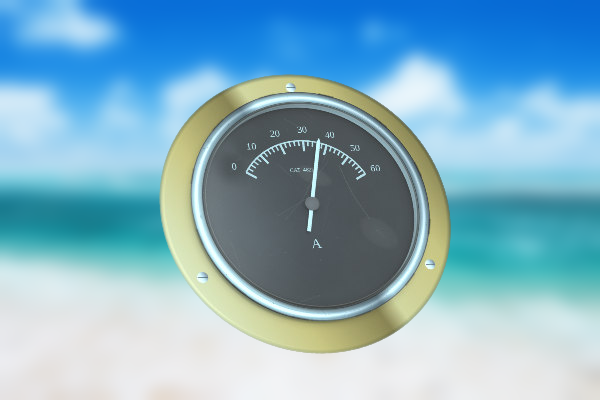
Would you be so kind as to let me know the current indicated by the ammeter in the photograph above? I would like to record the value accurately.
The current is 36 A
